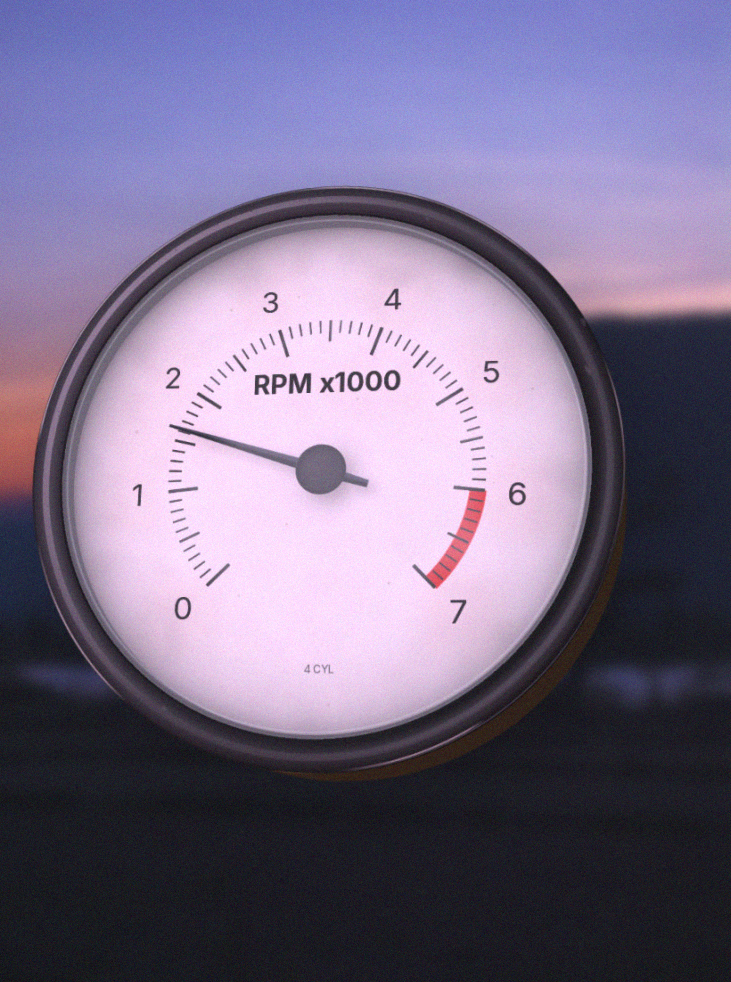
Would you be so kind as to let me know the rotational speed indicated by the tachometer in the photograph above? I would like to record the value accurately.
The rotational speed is 1600 rpm
